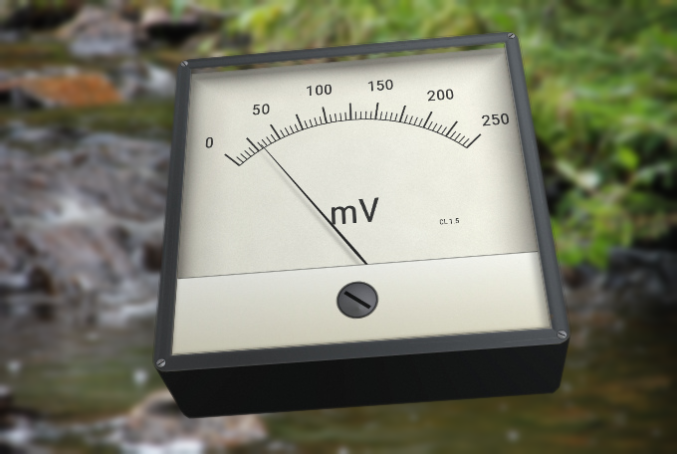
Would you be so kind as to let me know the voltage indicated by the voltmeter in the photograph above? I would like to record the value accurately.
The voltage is 30 mV
